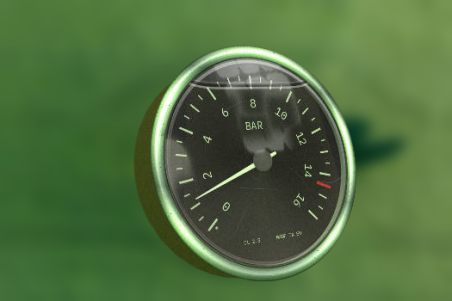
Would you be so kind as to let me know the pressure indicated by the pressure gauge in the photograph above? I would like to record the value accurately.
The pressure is 1.25 bar
